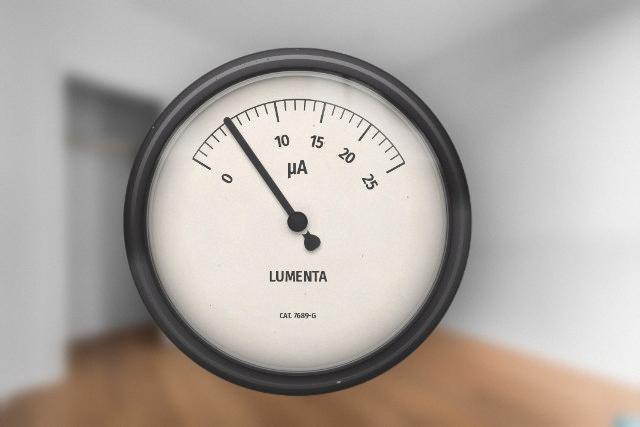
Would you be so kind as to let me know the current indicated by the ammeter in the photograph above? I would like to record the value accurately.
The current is 5 µA
